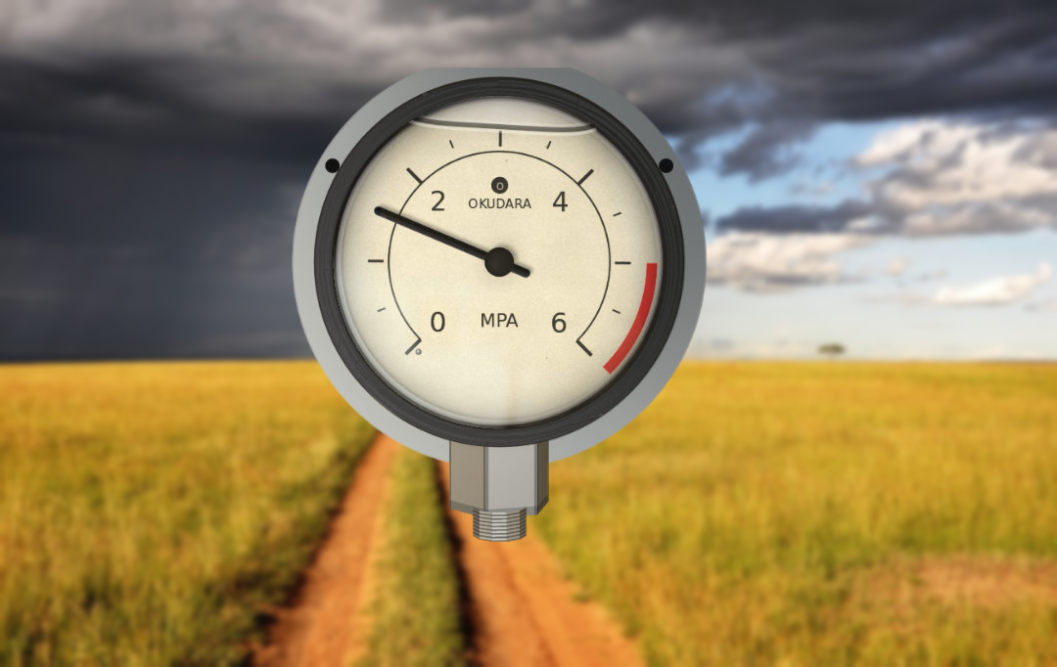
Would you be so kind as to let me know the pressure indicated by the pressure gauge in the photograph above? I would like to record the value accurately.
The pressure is 1.5 MPa
